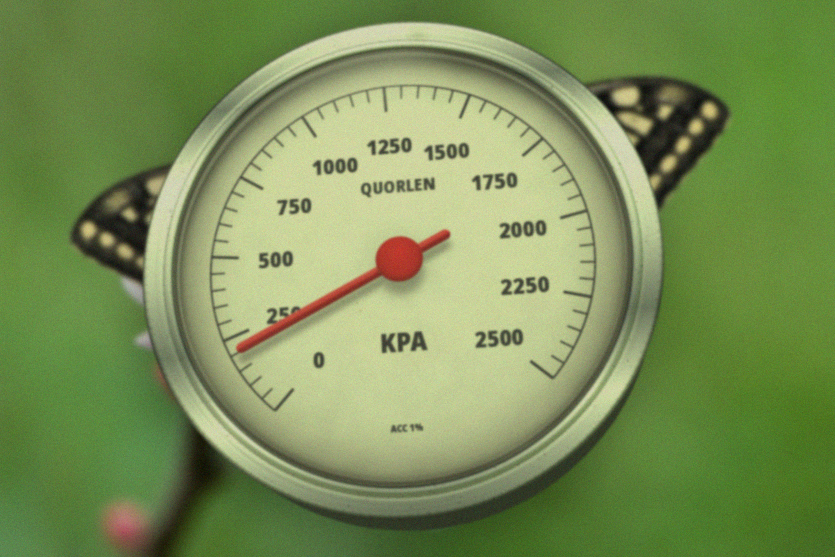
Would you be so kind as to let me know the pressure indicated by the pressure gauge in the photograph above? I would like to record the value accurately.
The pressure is 200 kPa
